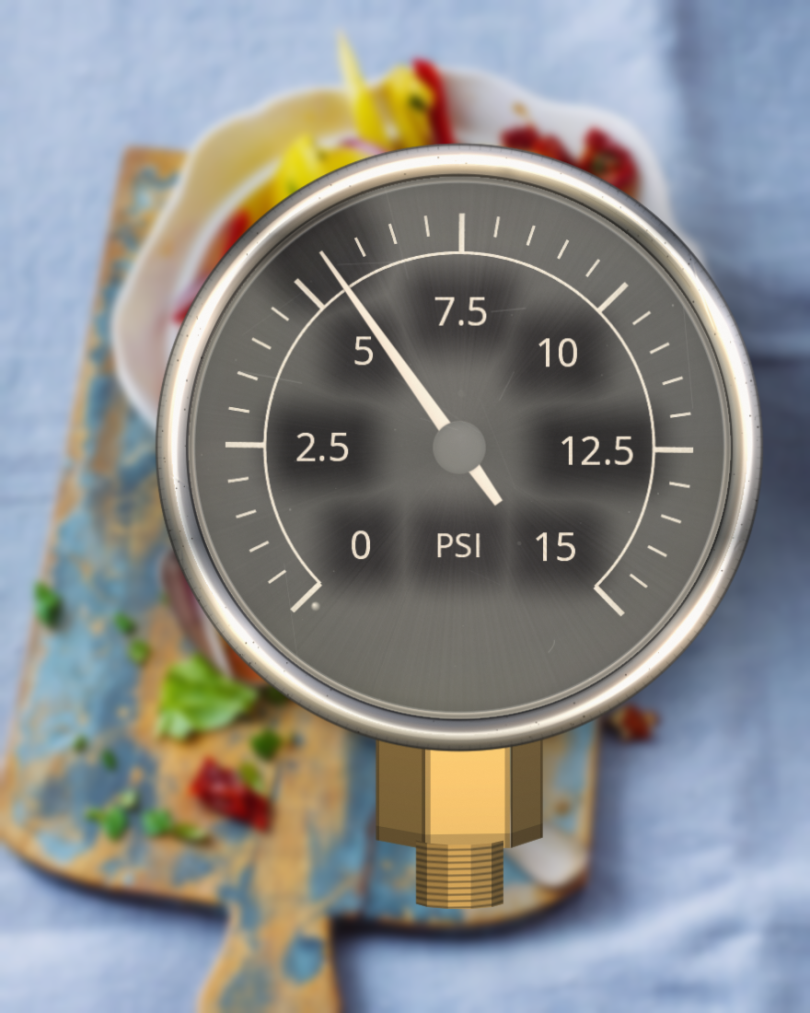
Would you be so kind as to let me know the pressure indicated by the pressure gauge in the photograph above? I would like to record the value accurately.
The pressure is 5.5 psi
